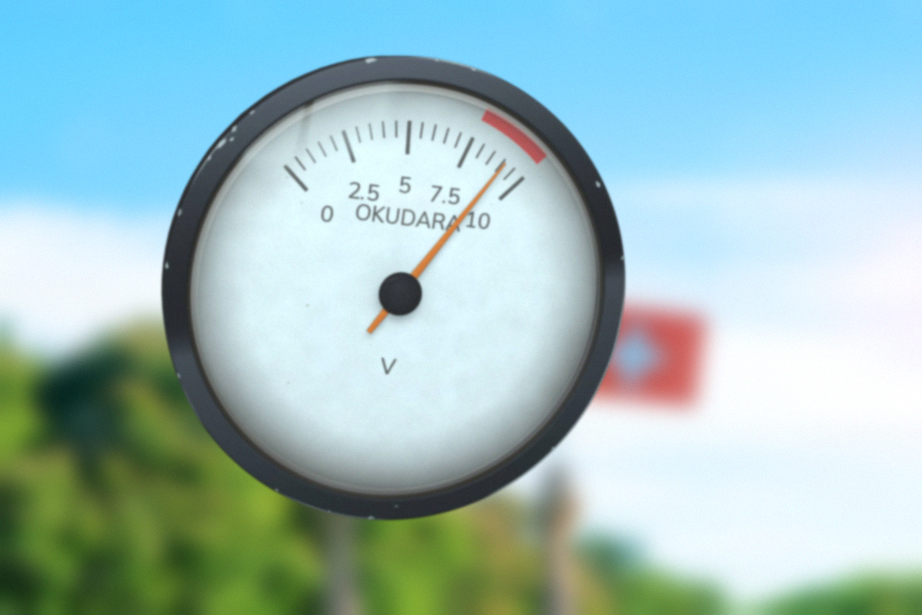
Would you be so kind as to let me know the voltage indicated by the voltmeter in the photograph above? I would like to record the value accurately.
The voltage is 9 V
